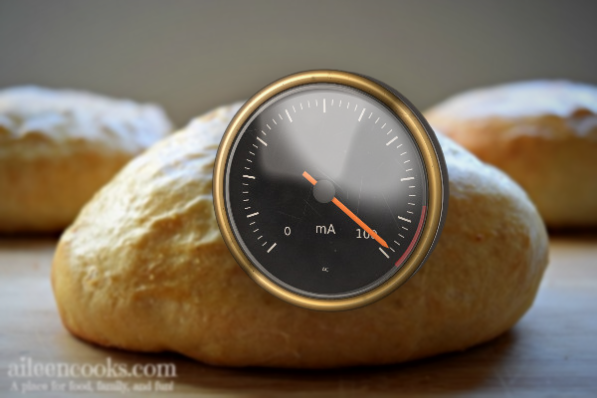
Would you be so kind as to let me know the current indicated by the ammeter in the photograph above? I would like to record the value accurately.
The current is 98 mA
